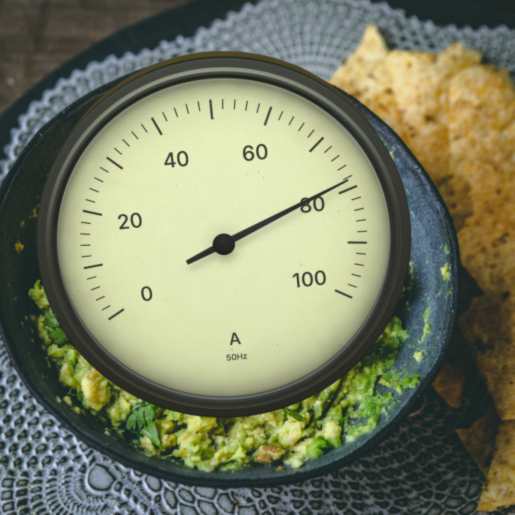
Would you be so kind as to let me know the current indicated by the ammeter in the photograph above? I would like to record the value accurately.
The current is 78 A
